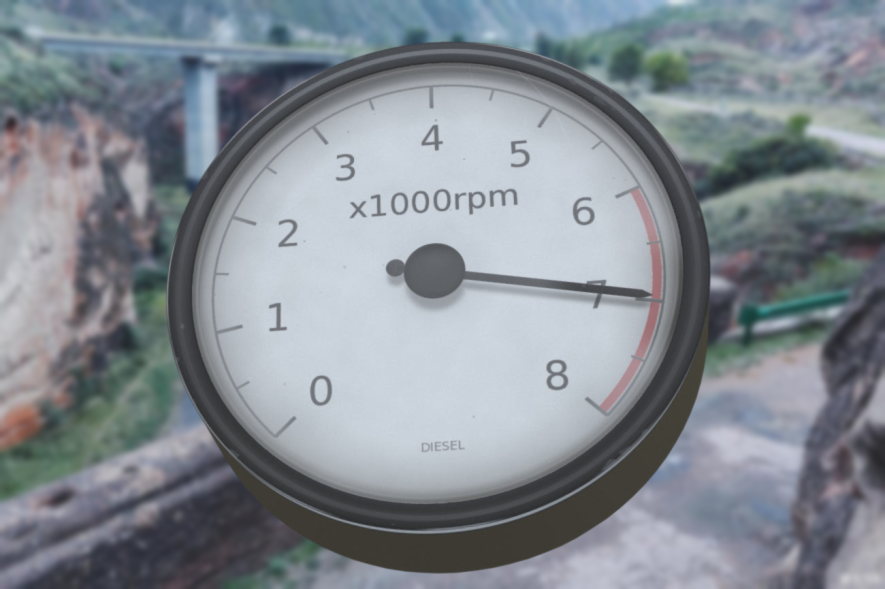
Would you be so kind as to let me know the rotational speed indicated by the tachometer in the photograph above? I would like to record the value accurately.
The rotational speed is 7000 rpm
